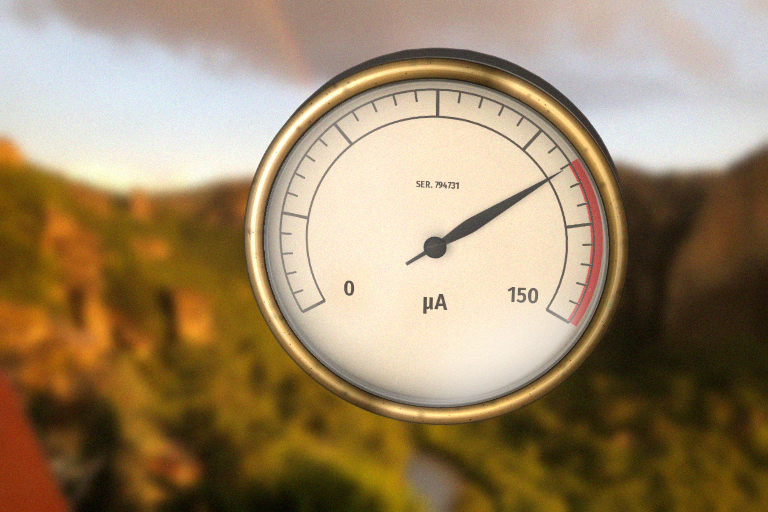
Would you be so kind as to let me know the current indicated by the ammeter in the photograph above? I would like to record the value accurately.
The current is 110 µA
